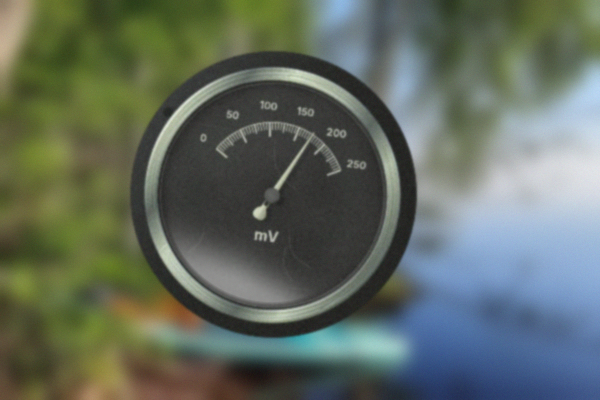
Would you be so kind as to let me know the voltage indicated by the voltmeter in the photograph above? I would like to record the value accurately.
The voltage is 175 mV
